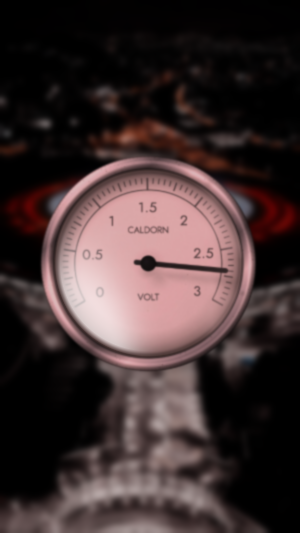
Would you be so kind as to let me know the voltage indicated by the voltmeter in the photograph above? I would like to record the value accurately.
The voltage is 2.7 V
